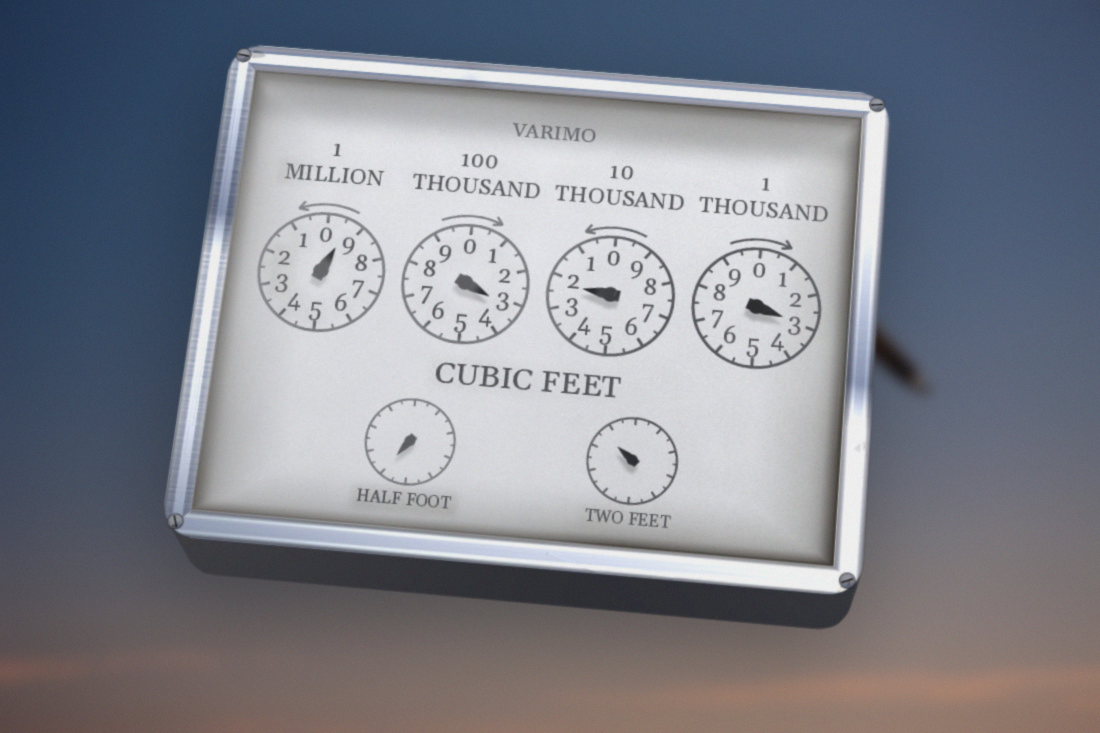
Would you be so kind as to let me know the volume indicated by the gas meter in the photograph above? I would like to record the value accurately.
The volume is 932300 ft³
